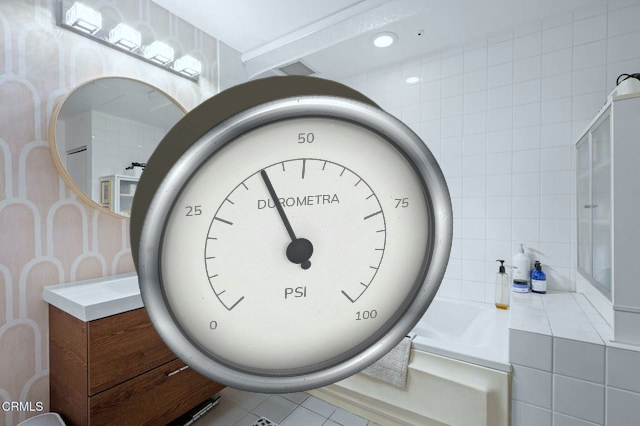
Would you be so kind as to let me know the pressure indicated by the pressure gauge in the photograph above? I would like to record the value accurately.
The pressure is 40 psi
